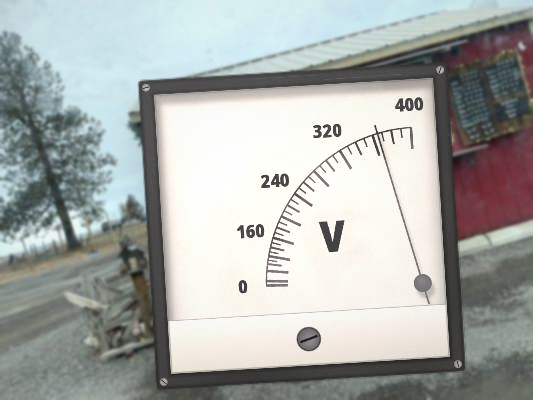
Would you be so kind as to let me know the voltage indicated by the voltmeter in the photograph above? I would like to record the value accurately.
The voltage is 365 V
